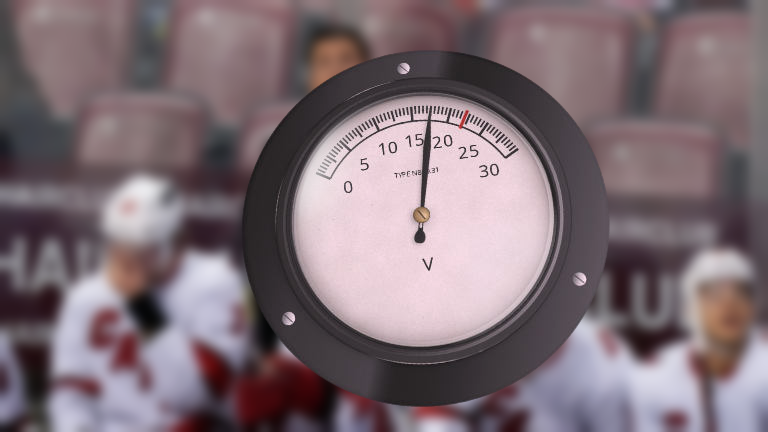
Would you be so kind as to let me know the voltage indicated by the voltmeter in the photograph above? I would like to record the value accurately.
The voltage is 17.5 V
